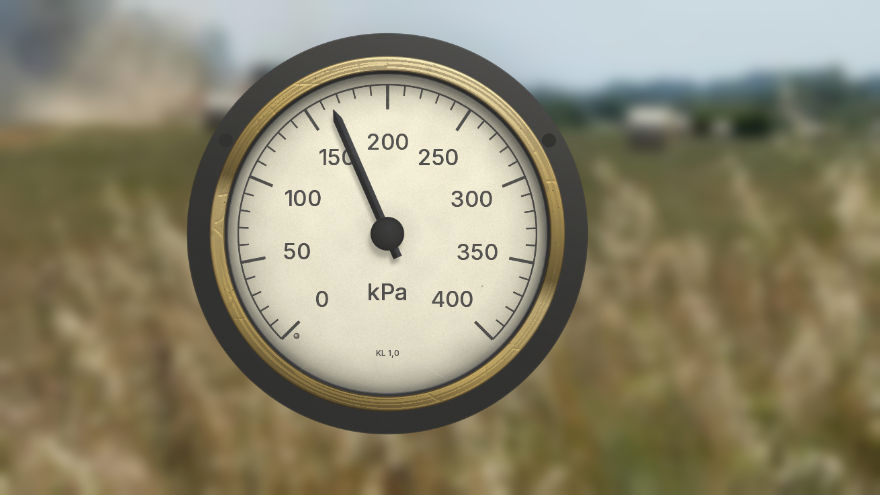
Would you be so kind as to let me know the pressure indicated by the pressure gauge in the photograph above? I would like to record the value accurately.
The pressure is 165 kPa
